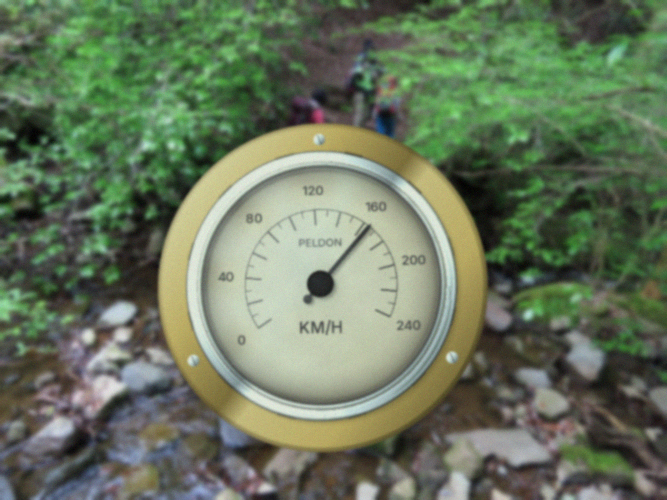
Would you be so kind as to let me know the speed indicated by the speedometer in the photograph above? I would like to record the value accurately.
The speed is 165 km/h
